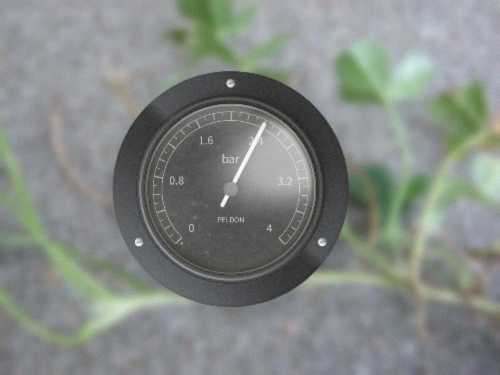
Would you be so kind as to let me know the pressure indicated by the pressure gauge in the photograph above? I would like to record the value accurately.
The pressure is 2.4 bar
